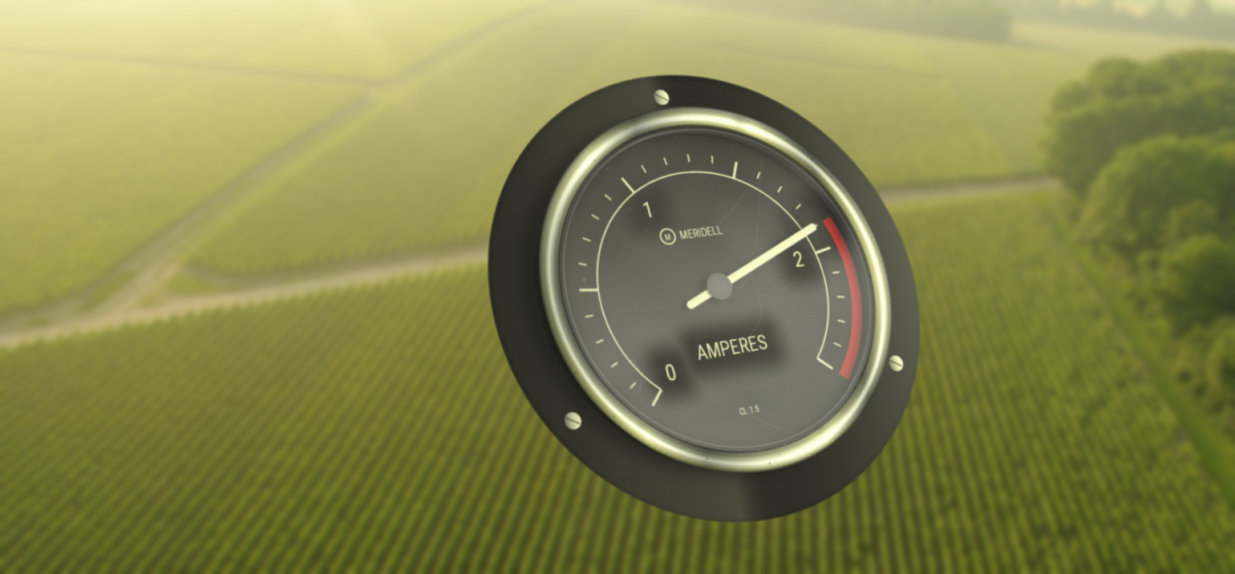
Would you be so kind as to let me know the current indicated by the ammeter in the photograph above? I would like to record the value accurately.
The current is 1.9 A
